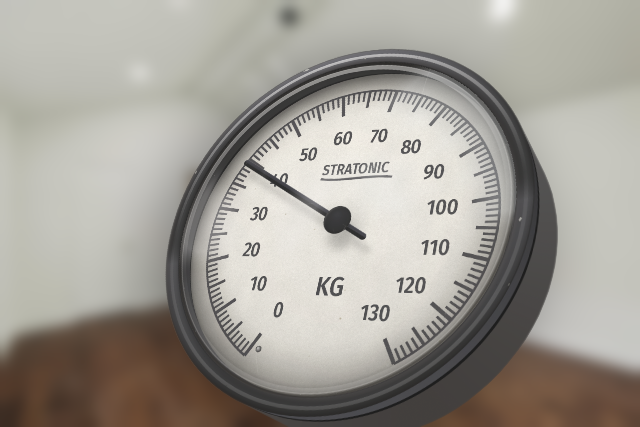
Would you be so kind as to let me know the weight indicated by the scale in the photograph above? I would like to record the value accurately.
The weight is 39 kg
